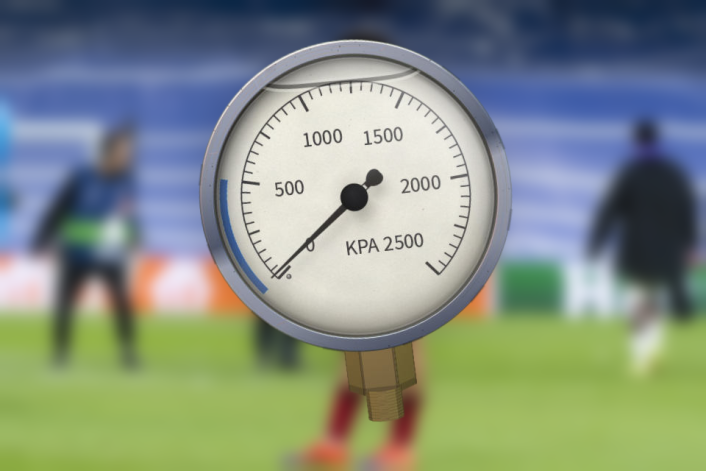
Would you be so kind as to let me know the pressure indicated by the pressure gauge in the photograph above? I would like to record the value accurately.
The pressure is 25 kPa
